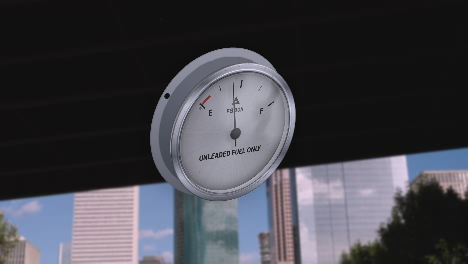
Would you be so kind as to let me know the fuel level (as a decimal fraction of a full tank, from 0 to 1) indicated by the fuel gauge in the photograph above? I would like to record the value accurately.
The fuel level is 0.375
